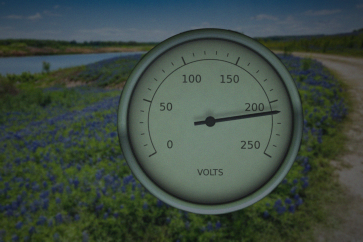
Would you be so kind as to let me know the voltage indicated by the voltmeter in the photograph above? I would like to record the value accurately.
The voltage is 210 V
